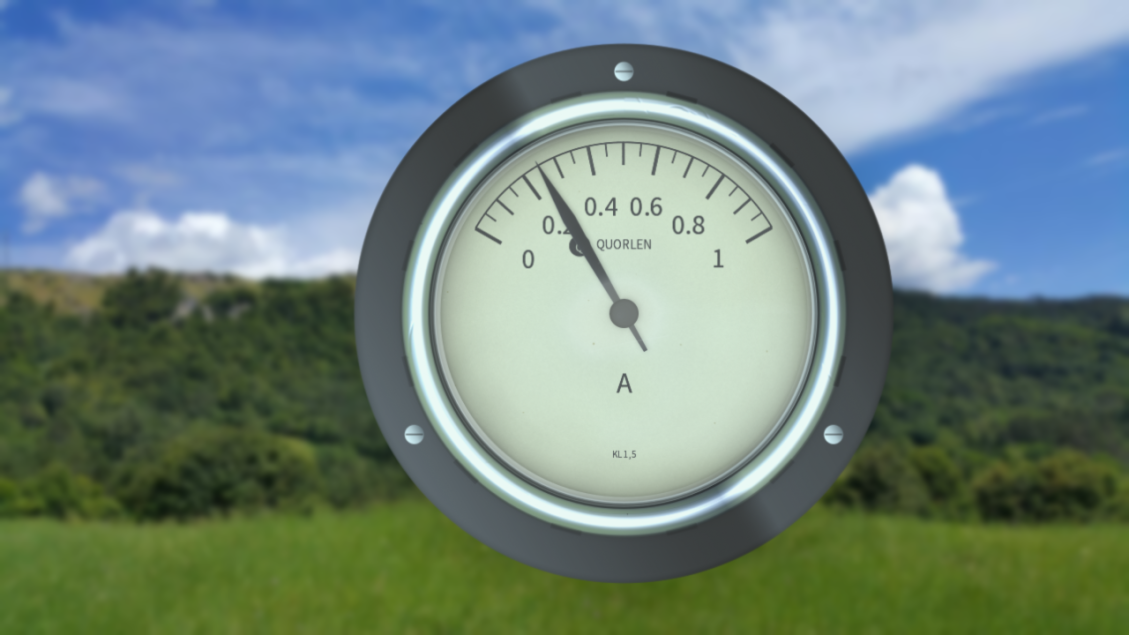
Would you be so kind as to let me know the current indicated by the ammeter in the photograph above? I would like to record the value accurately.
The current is 0.25 A
